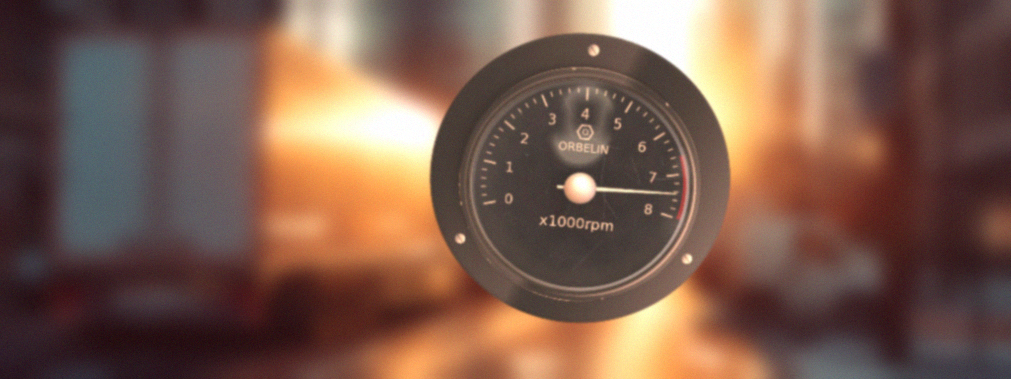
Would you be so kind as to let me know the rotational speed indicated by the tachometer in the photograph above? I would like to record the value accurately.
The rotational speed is 7400 rpm
